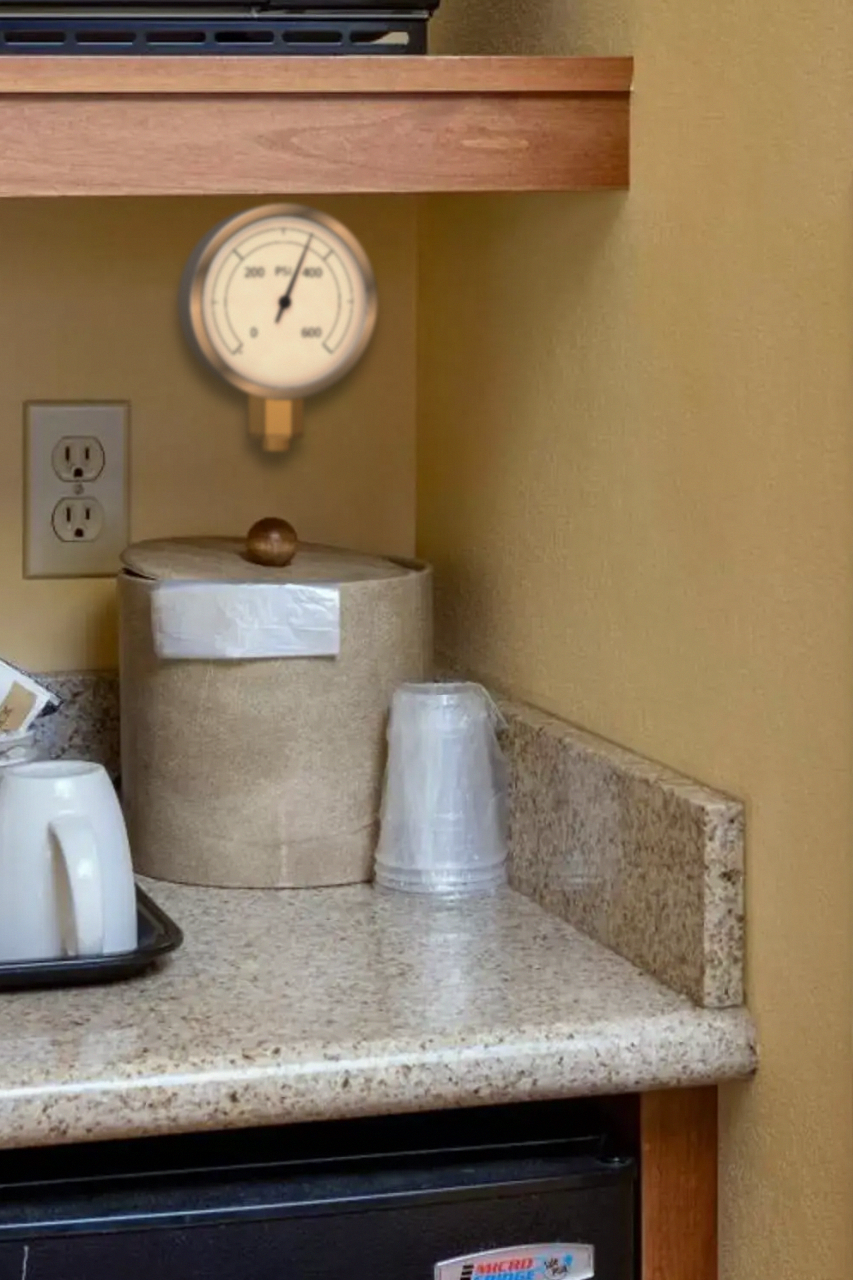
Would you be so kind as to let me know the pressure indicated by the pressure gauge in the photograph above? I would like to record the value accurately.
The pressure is 350 psi
